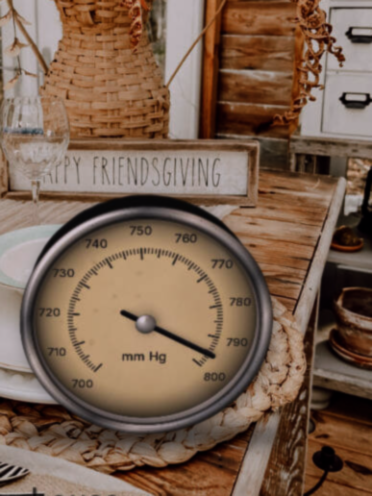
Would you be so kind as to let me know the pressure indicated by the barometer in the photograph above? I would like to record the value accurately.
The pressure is 795 mmHg
